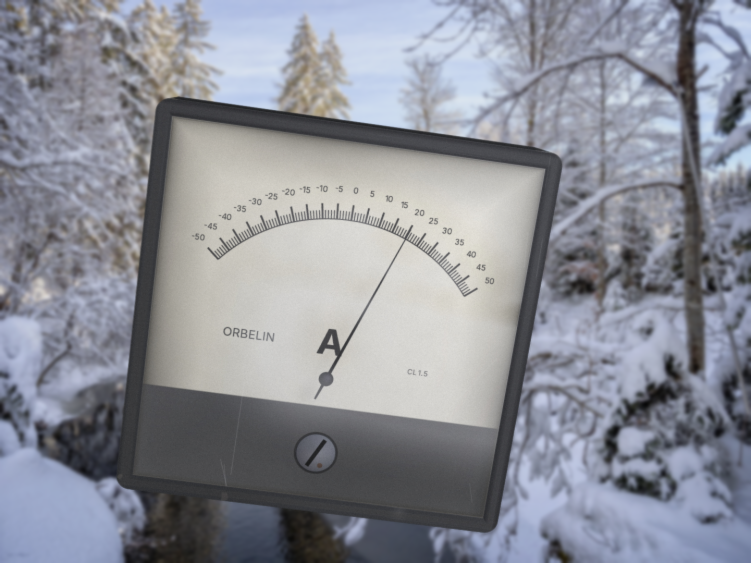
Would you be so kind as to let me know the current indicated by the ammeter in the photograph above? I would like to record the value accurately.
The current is 20 A
